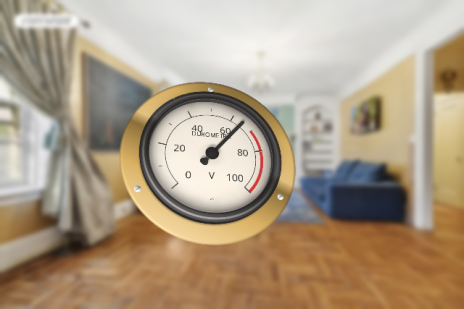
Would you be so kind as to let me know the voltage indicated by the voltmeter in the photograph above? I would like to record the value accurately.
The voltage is 65 V
